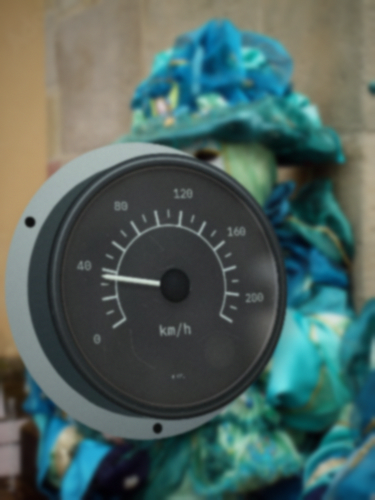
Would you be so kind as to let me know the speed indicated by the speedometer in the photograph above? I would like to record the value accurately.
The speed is 35 km/h
